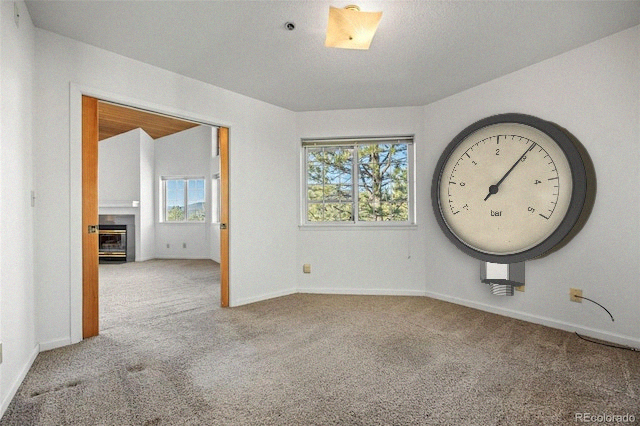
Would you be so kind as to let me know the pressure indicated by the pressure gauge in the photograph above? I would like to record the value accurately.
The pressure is 3 bar
